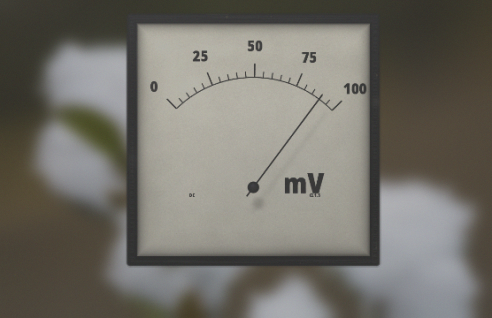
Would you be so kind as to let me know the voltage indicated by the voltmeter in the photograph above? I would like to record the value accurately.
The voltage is 90 mV
